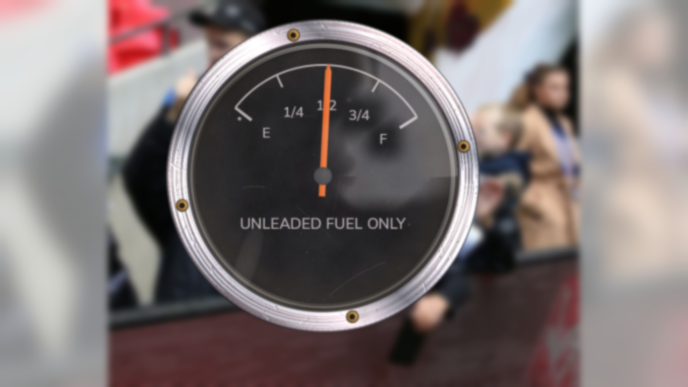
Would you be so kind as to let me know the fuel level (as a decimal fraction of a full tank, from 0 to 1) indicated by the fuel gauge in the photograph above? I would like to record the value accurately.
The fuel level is 0.5
